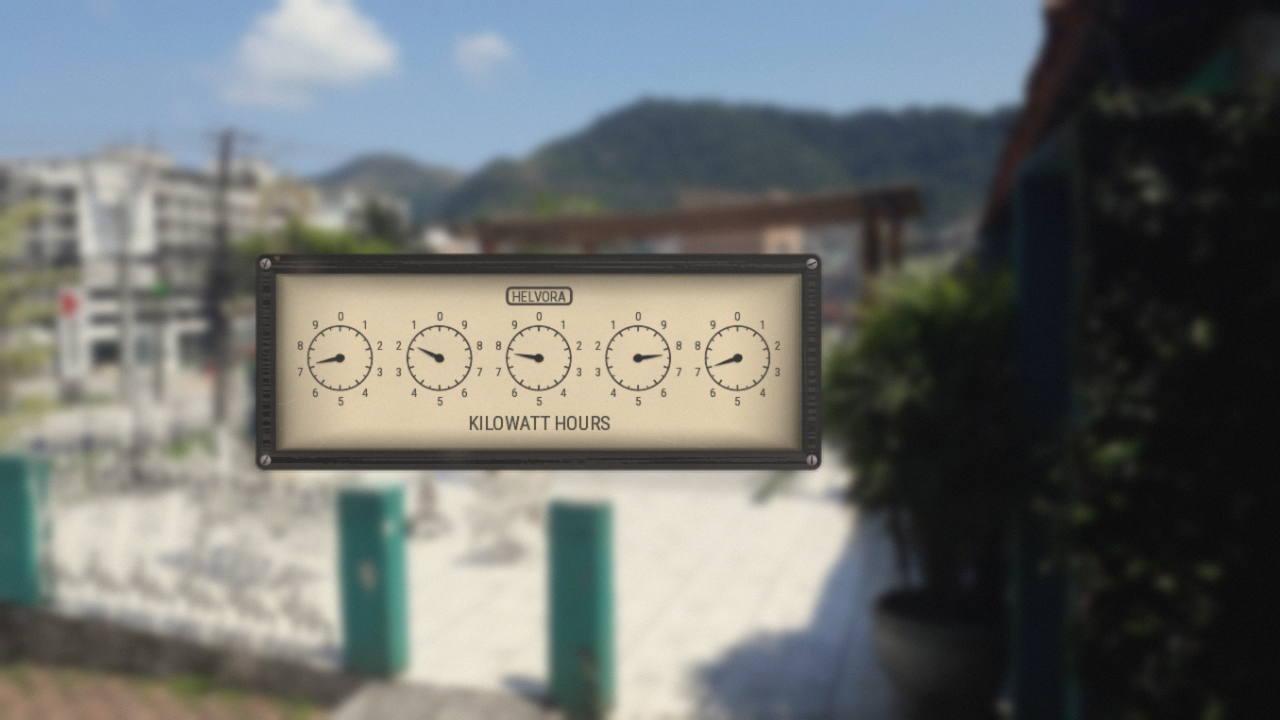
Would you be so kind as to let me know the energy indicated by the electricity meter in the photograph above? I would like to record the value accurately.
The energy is 71777 kWh
